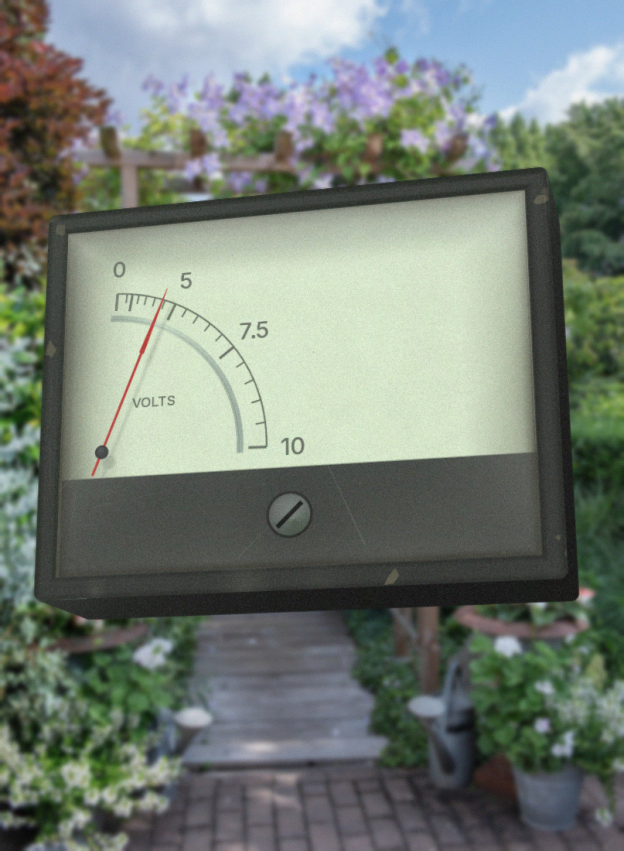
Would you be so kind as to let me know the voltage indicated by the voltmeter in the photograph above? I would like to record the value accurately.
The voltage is 4.5 V
